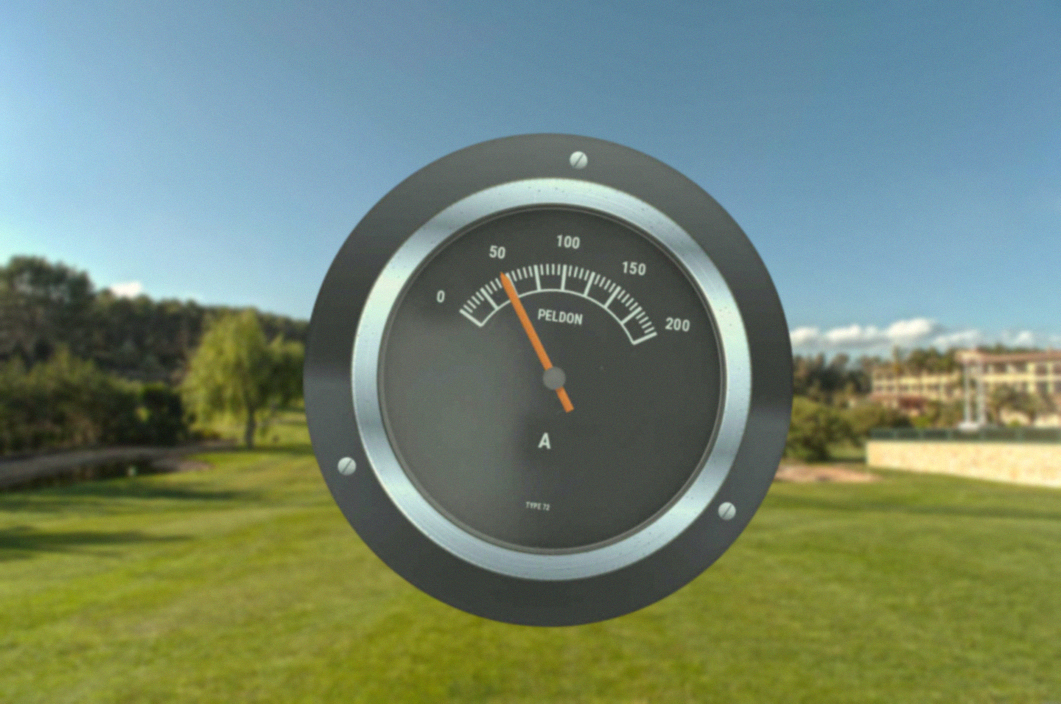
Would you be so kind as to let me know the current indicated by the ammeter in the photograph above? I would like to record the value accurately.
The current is 45 A
